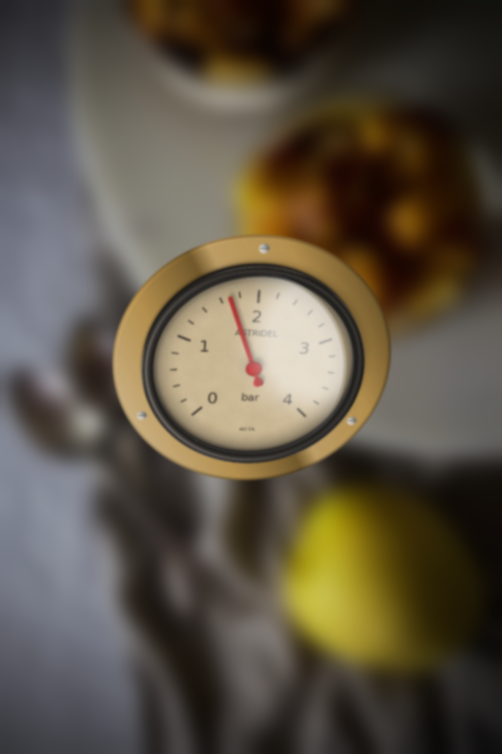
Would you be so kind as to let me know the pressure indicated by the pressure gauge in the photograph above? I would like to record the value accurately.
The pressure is 1.7 bar
